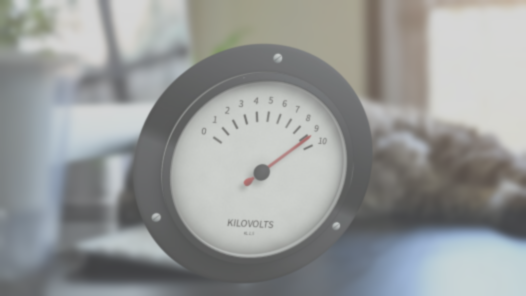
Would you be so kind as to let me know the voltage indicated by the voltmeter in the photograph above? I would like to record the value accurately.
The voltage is 9 kV
